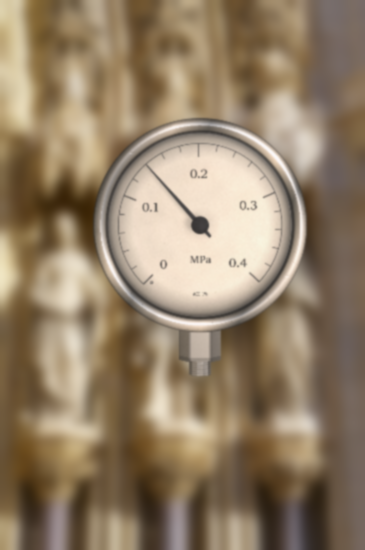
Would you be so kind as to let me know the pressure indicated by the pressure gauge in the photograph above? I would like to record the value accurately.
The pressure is 0.14 MPa
